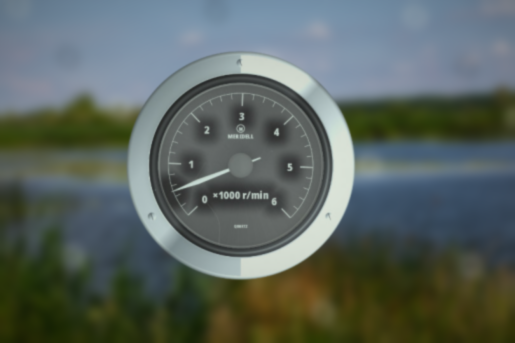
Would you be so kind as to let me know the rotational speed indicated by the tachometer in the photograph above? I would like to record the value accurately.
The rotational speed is 500 rpm
